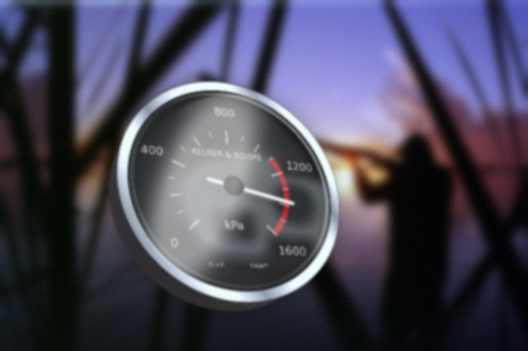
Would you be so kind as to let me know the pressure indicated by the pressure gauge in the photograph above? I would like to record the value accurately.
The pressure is 1400 kPa
